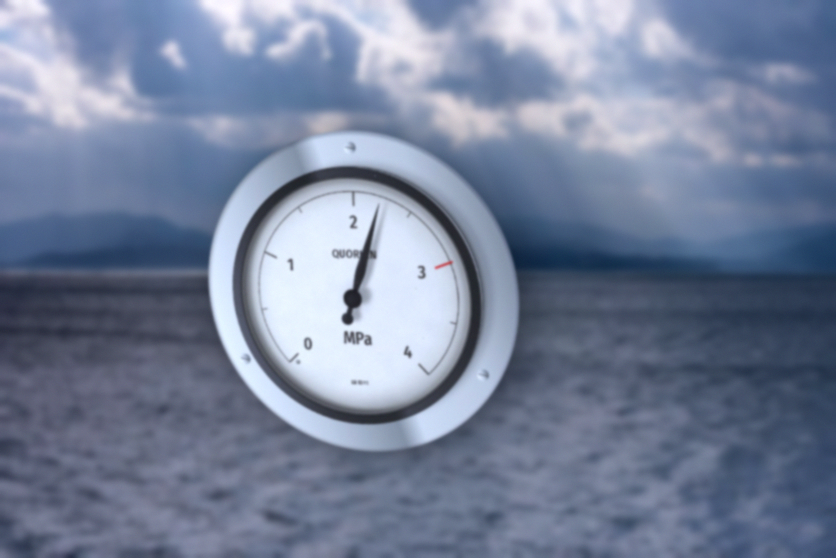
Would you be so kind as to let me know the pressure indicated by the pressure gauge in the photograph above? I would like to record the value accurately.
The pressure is 2.25 MPa
